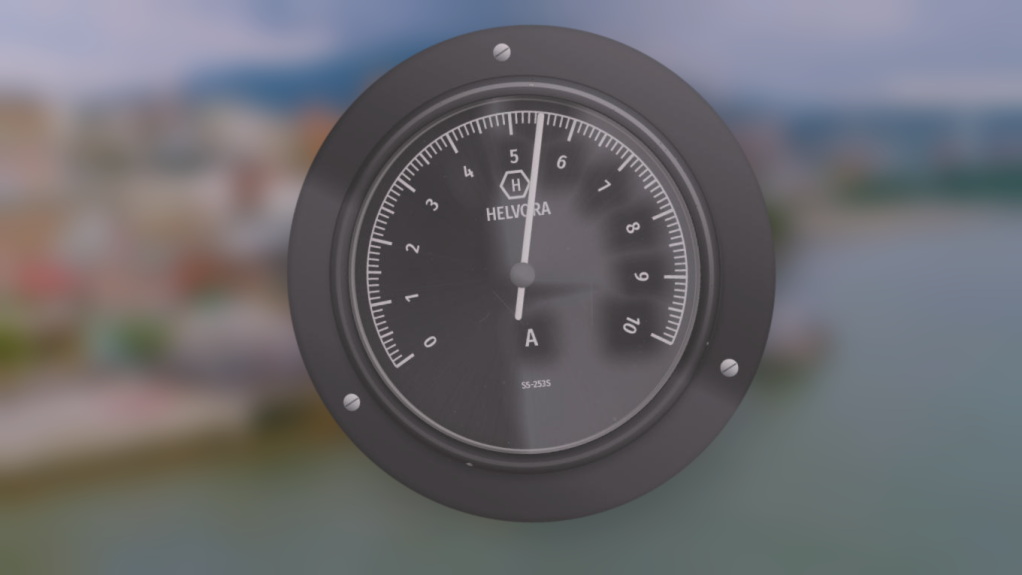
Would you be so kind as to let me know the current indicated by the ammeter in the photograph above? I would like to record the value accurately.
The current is 5.5 A
